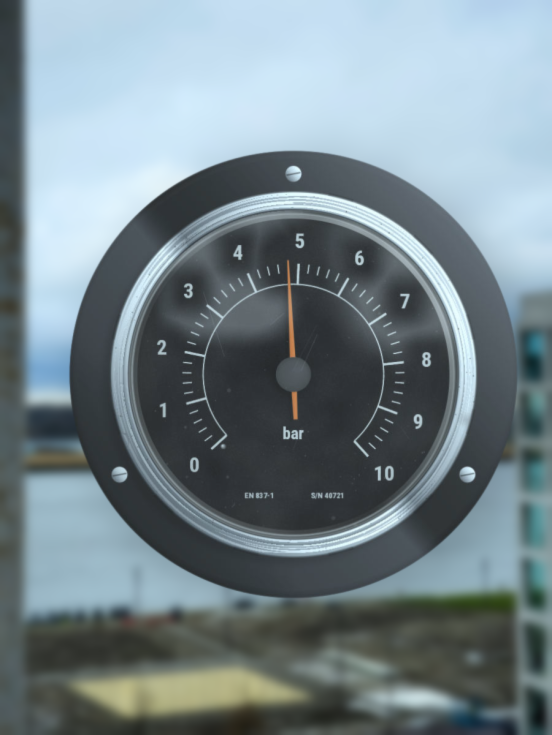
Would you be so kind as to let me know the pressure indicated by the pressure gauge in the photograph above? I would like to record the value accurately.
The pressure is 4.8 bar
